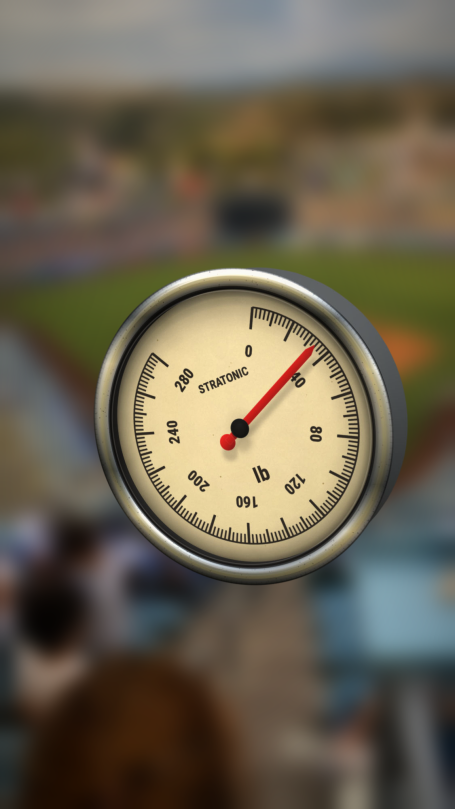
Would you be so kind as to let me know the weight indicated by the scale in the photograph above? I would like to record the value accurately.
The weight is 34 lb
